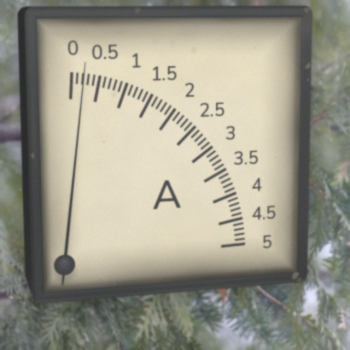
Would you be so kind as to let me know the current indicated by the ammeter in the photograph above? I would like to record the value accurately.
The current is 0.2 A
